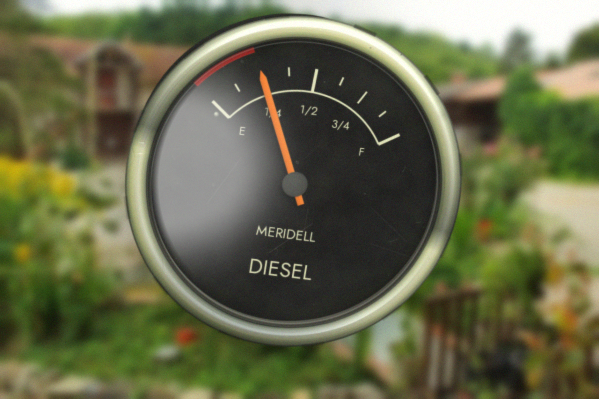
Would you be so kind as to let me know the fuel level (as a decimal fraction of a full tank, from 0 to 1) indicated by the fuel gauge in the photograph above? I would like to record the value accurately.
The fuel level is 0.25
